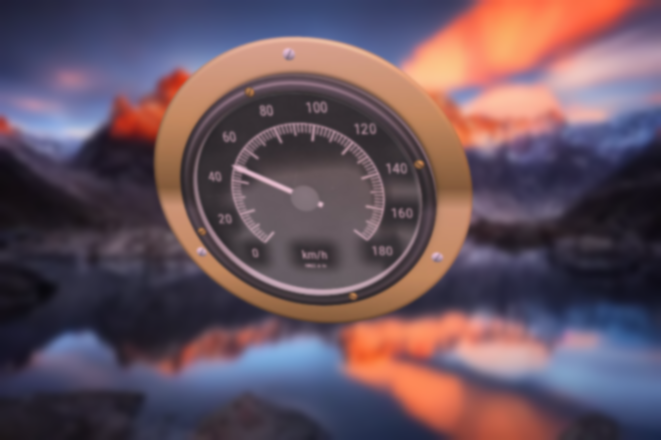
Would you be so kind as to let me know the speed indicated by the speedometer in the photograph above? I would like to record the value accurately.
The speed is 50 km/h
